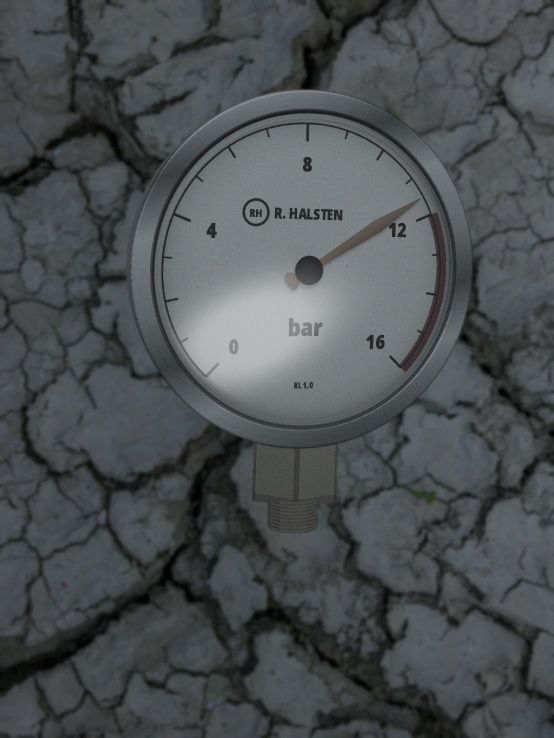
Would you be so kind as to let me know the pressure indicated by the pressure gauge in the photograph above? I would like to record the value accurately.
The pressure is 11.5 bar
